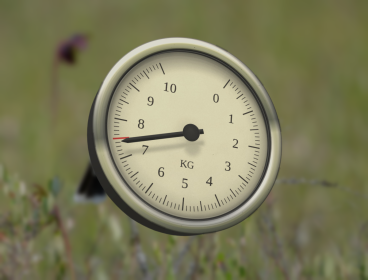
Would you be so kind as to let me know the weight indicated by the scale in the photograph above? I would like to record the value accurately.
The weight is 7.4 kg
